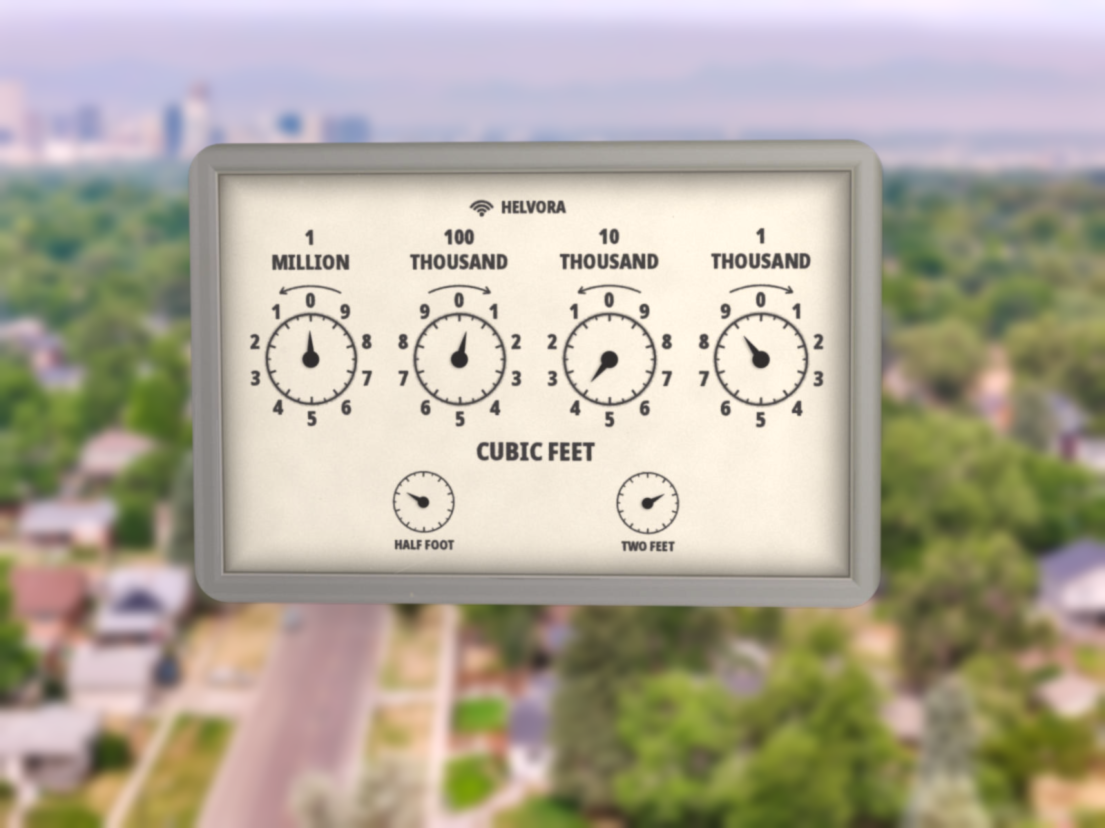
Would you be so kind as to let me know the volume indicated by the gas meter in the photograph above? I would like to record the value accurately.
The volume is 3900 ft³
